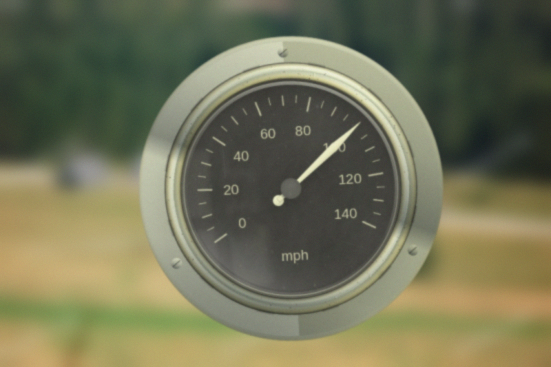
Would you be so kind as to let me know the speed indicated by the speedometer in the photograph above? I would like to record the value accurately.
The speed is 100 mph
